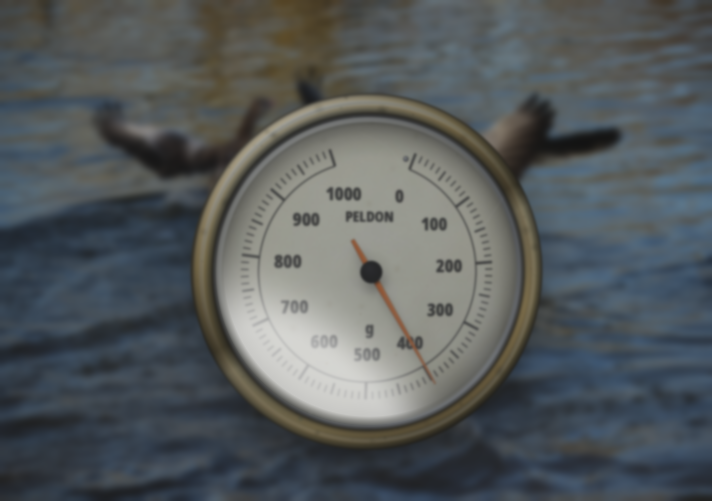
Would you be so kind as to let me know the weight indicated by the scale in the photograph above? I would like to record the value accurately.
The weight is 400 g
